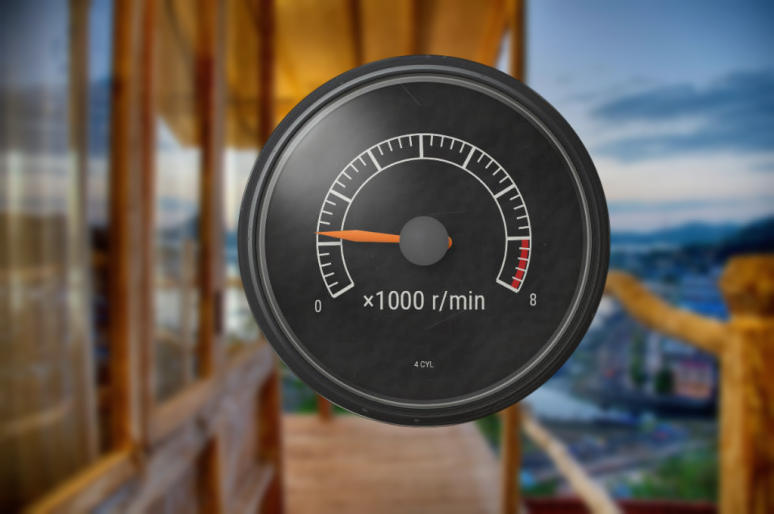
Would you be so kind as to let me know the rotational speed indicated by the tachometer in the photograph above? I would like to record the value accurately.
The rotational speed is 1200 rpm
